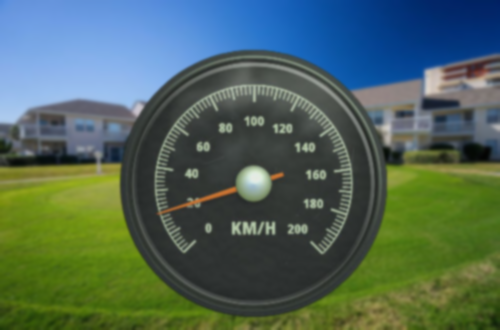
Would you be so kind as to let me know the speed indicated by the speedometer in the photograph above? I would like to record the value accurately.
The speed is 20 km/h
